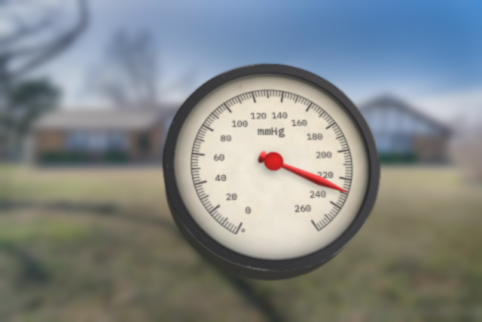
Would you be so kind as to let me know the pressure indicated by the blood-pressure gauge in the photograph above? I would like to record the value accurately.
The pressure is 230 mmHg
